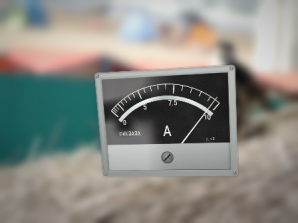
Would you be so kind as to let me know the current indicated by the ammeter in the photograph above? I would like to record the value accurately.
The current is 9.75 A
